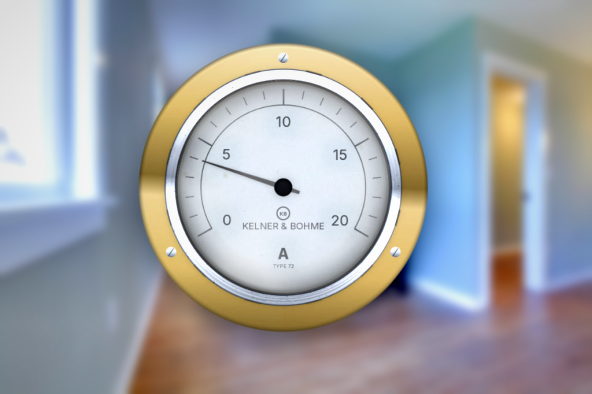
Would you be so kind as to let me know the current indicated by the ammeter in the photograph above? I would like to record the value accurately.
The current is 4 A
